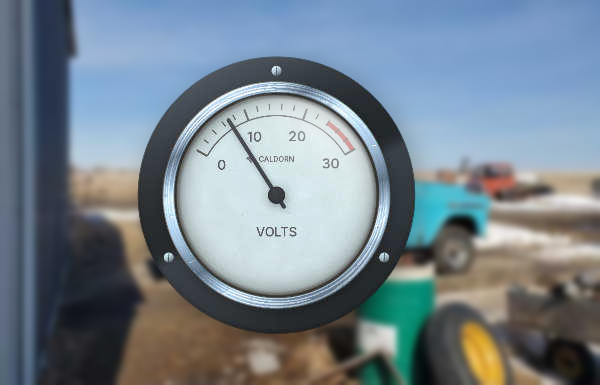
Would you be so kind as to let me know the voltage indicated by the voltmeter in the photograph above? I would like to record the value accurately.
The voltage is 7 V
